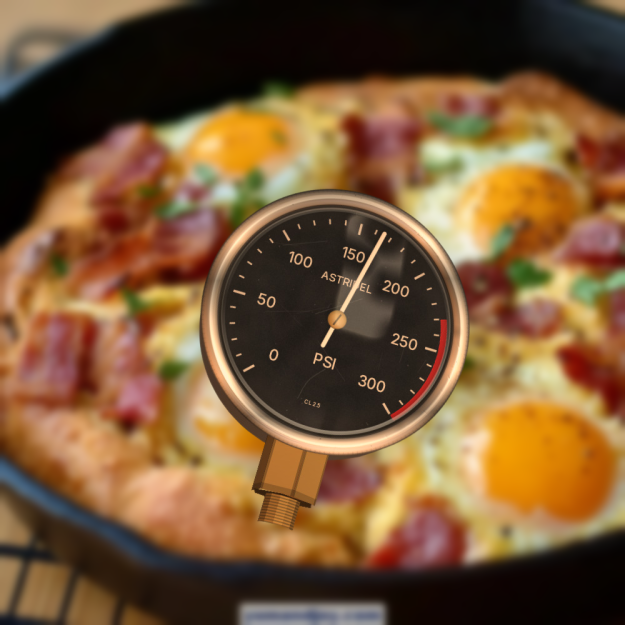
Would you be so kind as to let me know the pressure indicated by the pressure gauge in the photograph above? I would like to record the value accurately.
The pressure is 165 psi
